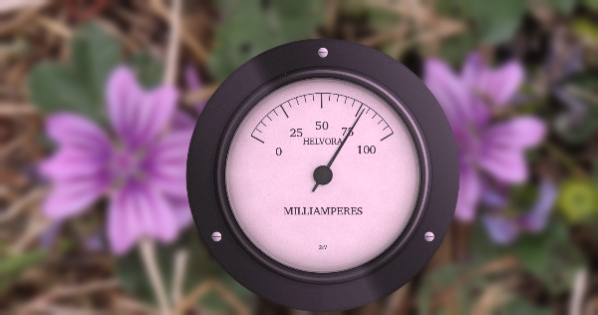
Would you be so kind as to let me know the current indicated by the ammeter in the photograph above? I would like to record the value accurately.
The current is 77.5 mA
